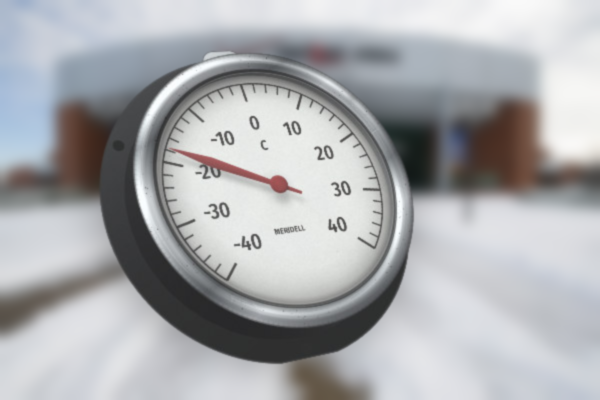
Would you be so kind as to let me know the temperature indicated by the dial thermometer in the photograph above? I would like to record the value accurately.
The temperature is -18 °C
